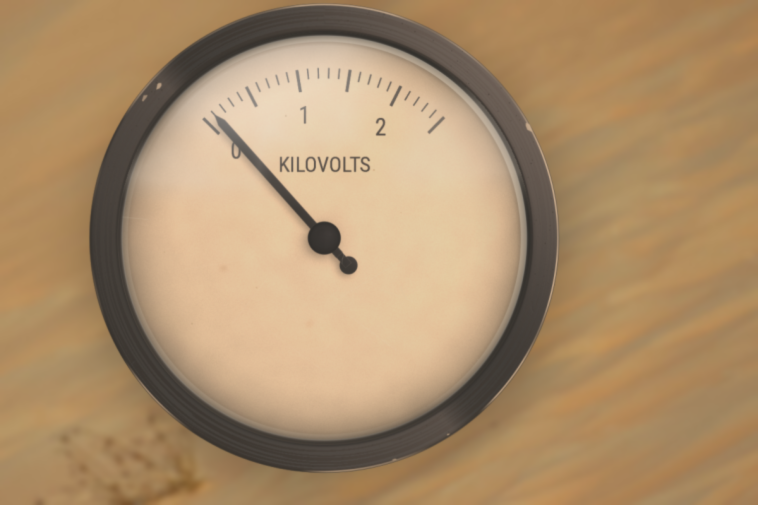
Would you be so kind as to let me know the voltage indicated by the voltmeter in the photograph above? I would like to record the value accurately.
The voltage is 0.1 kV
